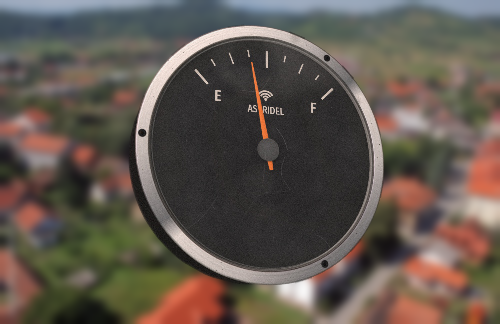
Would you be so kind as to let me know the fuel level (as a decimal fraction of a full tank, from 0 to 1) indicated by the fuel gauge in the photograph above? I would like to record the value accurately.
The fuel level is 0.375
